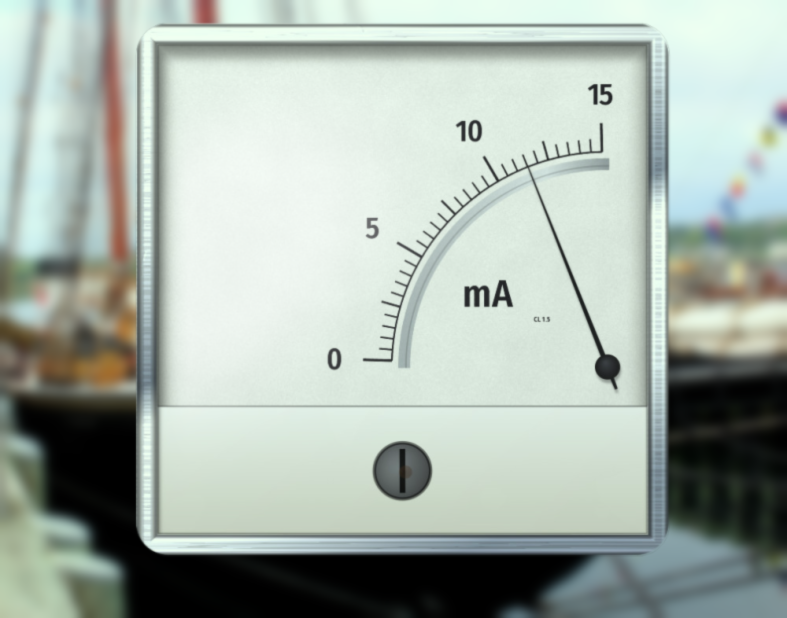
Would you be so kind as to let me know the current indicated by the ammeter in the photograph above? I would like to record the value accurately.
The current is 11.5 mA
